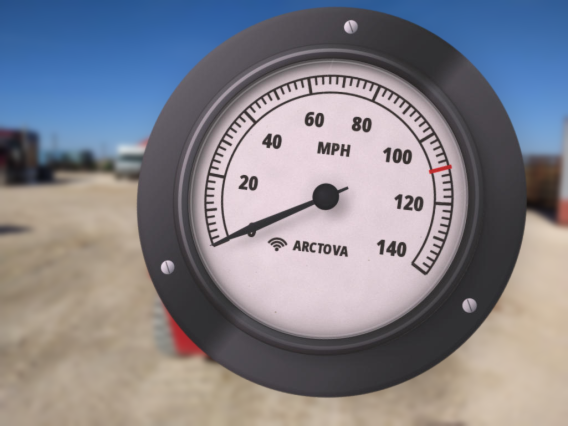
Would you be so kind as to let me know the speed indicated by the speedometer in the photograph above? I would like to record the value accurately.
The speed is 0 mph
